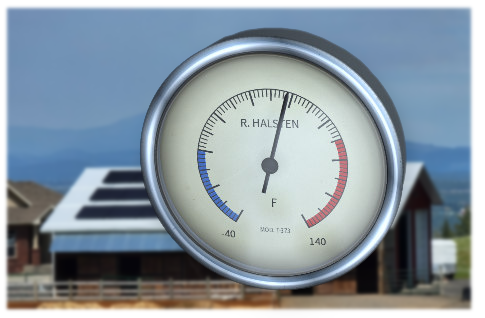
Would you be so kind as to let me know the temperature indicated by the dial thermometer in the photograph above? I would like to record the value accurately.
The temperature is 58 °F
